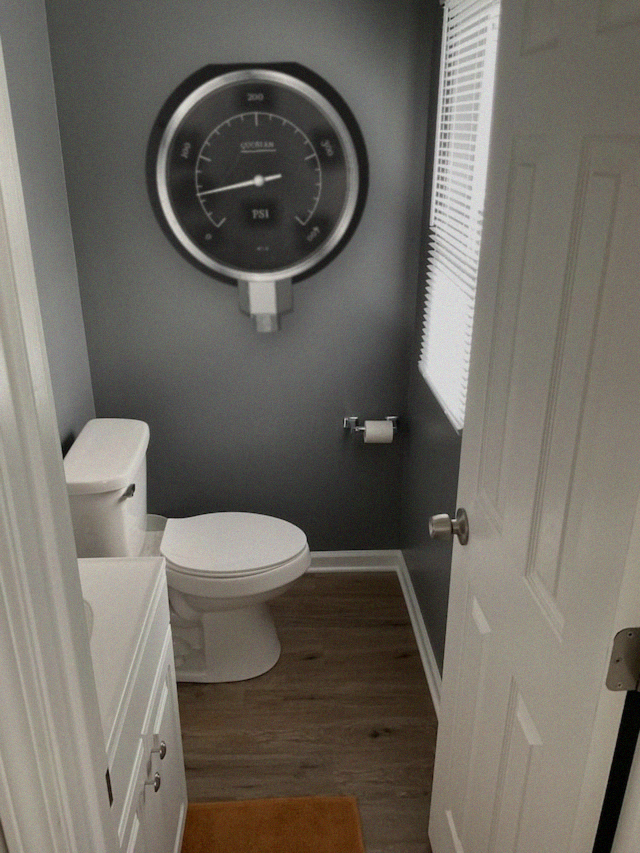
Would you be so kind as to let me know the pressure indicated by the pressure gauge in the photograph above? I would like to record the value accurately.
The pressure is 50 psi
